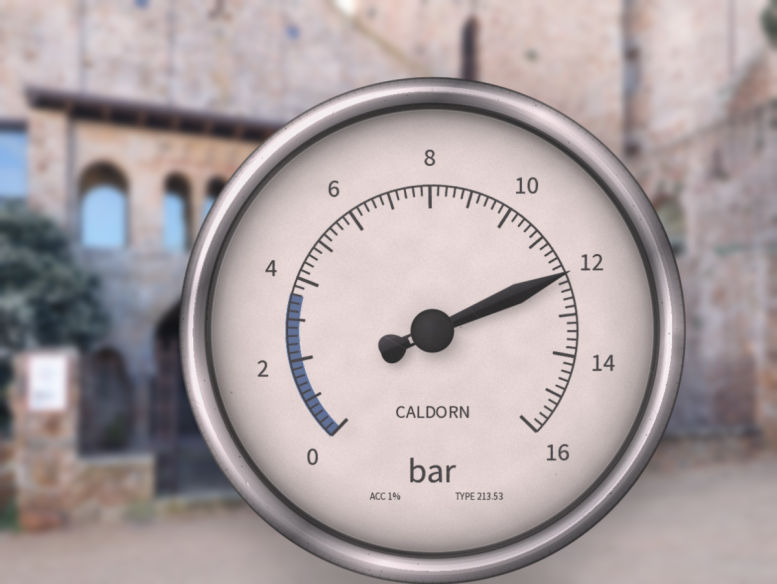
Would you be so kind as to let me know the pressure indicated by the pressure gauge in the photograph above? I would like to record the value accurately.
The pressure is 12 bar
